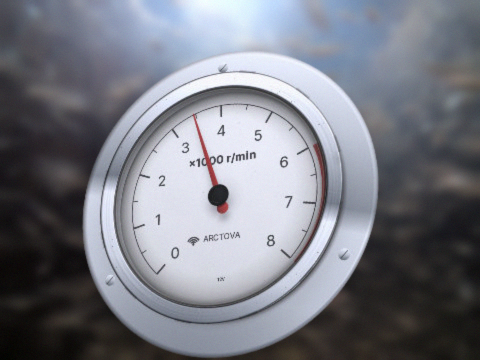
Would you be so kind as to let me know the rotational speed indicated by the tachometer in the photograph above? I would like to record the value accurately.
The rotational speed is 3500 rpm
